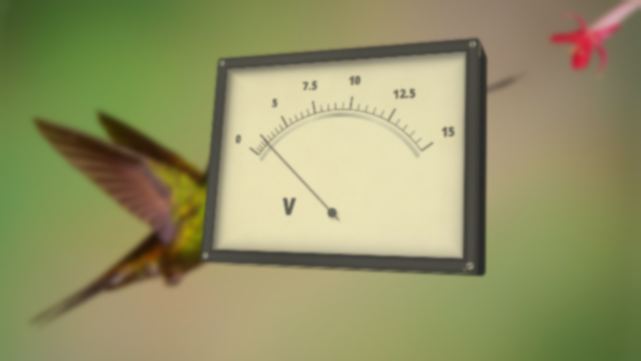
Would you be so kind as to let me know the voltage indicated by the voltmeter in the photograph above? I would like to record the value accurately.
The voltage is 2.5 V
